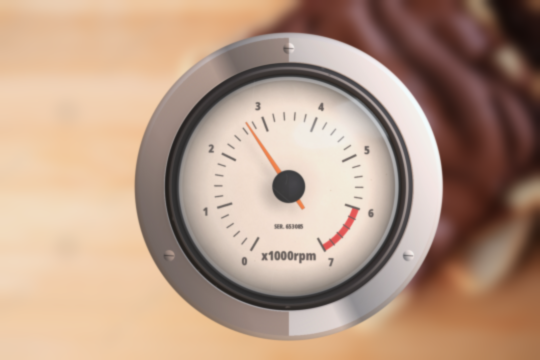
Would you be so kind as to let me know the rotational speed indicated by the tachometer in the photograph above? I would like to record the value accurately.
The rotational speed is 2700 rpm
